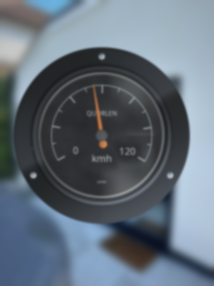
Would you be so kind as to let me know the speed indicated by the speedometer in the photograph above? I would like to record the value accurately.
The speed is 55 km/h
